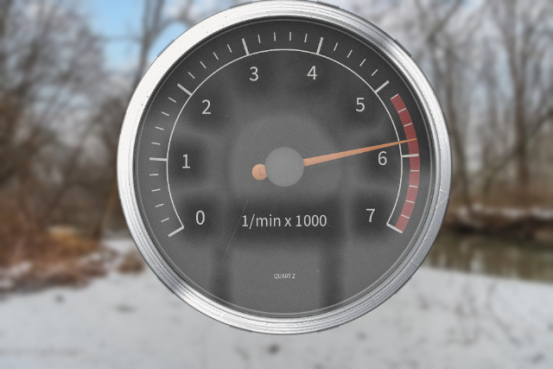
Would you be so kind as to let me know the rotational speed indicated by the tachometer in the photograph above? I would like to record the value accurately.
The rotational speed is 5800 rpm
